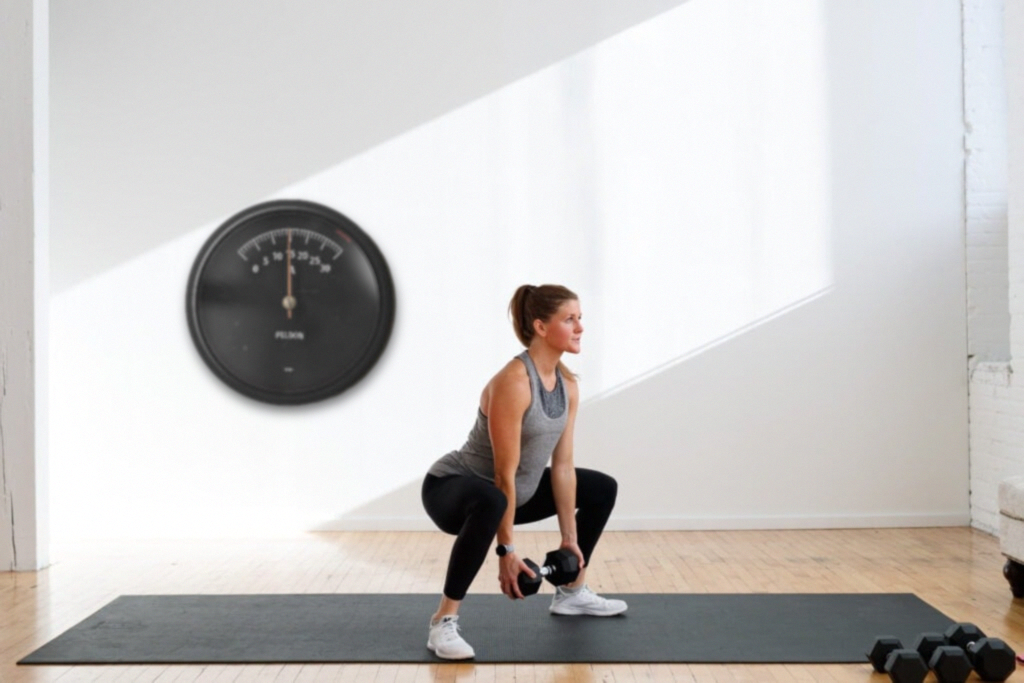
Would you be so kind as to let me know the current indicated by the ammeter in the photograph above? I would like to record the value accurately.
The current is 15 A
